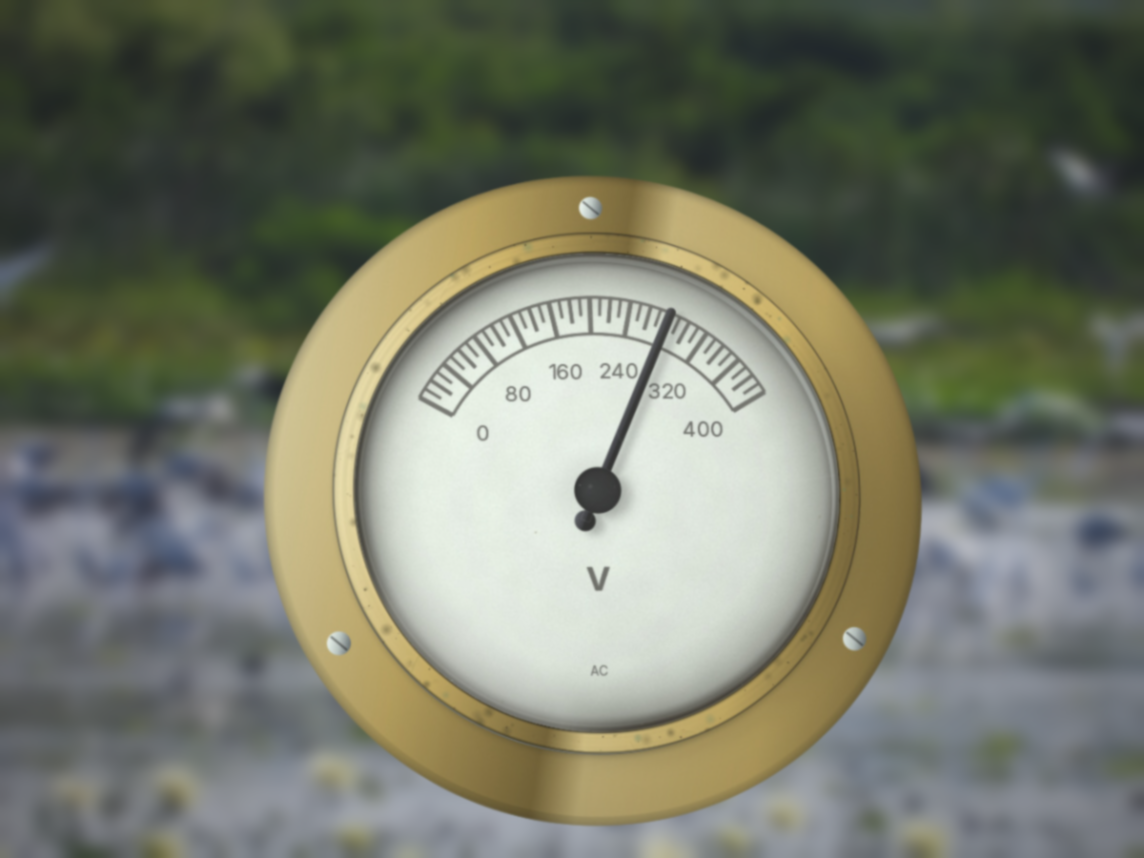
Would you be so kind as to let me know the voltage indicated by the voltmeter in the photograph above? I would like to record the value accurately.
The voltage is 280 V
